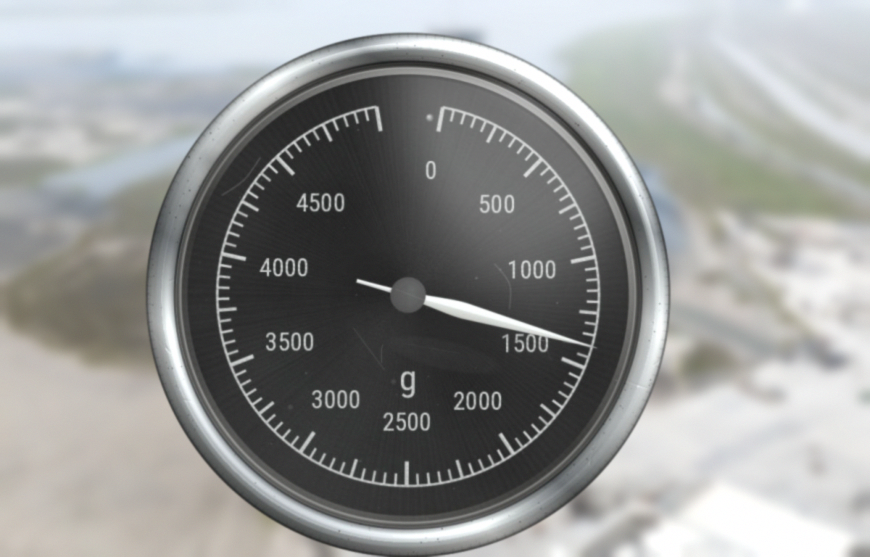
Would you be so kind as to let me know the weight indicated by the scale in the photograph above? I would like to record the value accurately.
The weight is 1400 g
